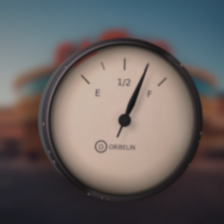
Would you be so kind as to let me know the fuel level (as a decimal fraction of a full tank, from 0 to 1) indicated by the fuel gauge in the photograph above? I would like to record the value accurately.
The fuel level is 0.75
